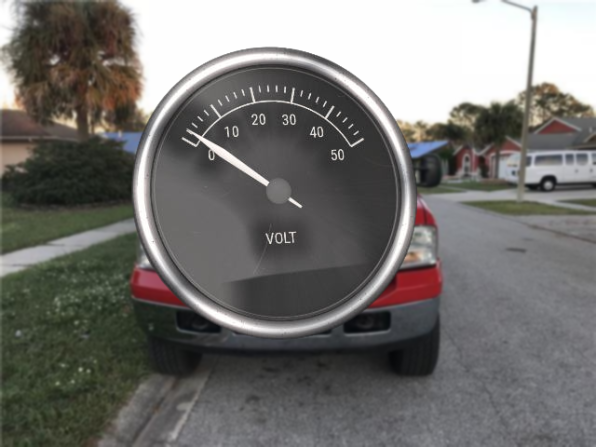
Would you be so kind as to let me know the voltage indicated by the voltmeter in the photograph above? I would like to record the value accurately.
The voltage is 2 V
